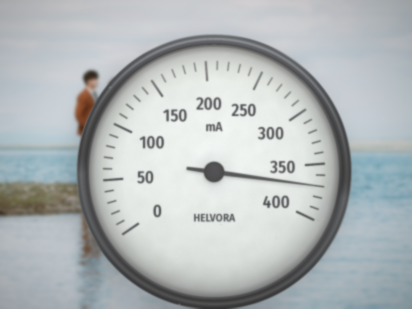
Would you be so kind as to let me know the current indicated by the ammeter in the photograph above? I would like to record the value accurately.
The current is 370 mA
